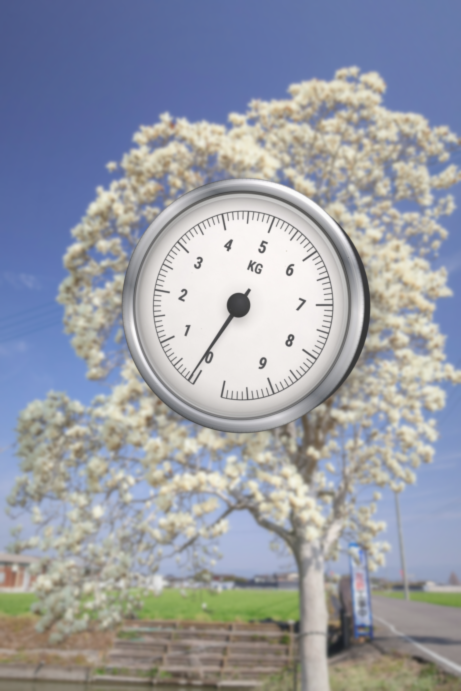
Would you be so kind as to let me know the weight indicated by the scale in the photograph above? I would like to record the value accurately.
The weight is 0.1 kg
